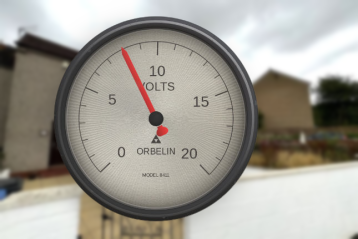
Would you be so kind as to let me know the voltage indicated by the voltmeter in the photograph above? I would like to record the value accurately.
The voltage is 8 V
